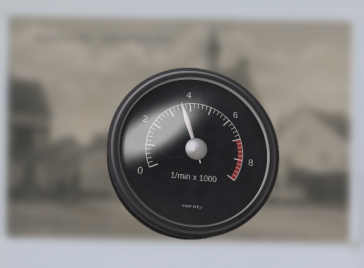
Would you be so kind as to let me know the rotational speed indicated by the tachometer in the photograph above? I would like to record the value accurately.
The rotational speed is 3600 rpm
